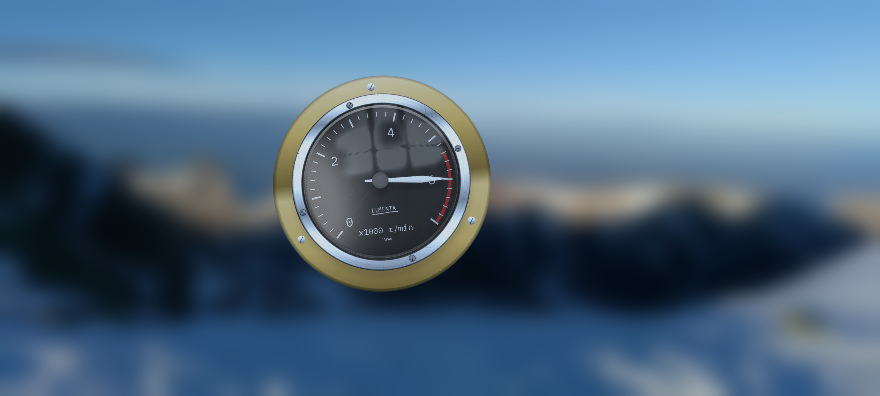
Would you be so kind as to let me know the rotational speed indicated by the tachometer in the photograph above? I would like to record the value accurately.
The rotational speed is 6000 rpm
